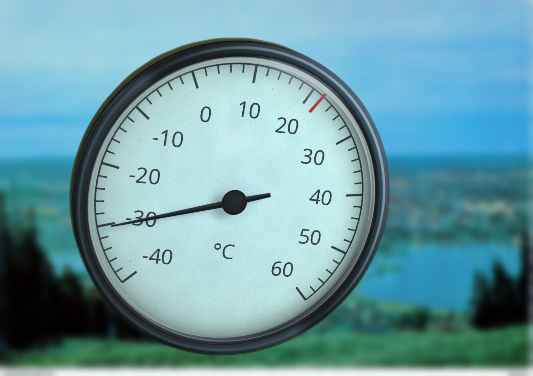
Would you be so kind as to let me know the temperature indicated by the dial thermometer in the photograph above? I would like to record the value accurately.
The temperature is -30 °C
